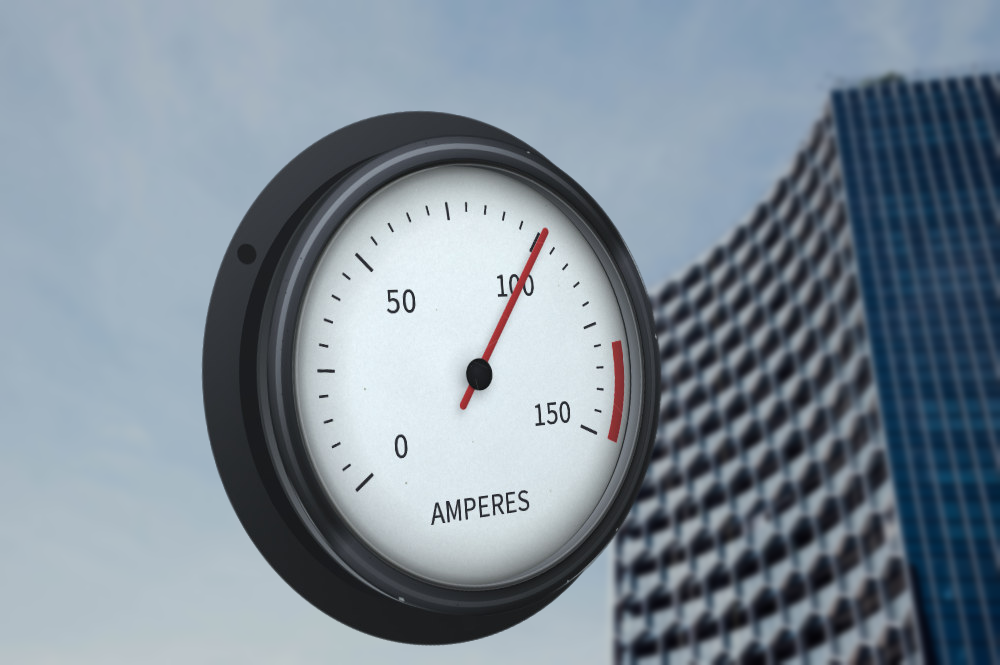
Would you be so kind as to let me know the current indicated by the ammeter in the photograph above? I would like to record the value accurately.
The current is 100 A
